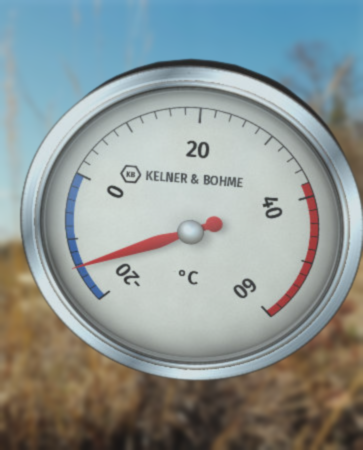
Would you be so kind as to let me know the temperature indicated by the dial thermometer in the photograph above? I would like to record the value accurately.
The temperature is -14 °C
